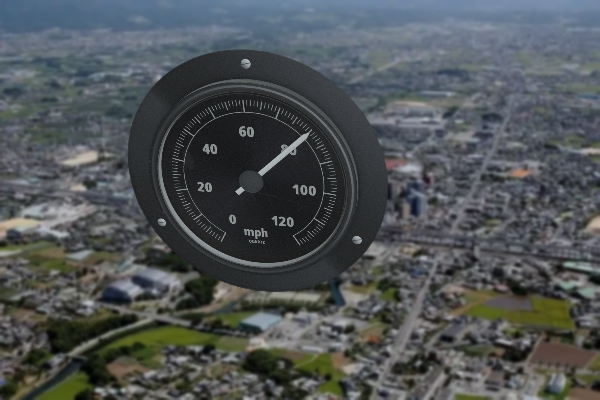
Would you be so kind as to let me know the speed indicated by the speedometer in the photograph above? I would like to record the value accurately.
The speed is 80 mph
